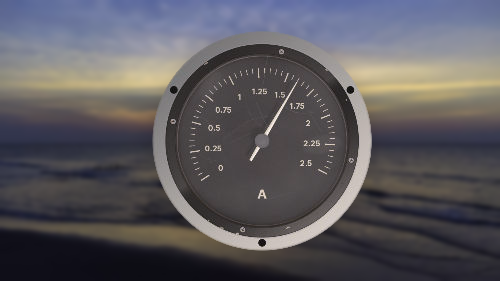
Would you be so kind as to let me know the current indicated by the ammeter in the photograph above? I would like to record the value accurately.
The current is 1.6 A
